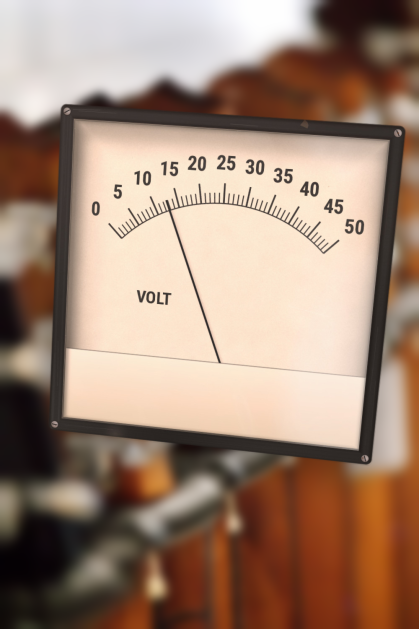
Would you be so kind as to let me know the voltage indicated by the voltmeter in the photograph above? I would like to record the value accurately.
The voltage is 13 V
